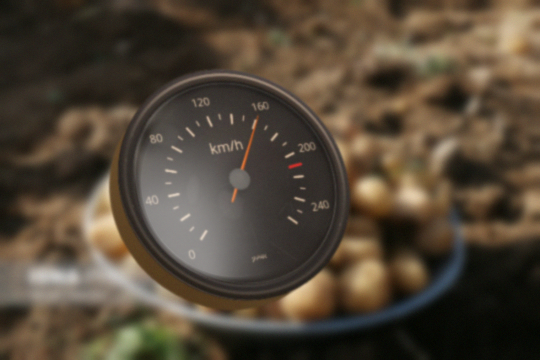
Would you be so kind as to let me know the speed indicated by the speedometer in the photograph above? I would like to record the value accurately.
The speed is 160 km/h
